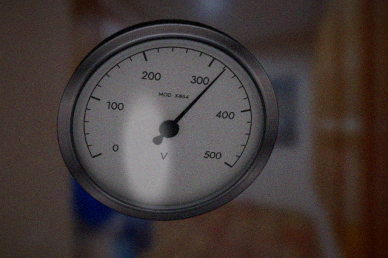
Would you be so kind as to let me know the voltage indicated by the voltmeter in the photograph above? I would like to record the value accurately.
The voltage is 320 V
